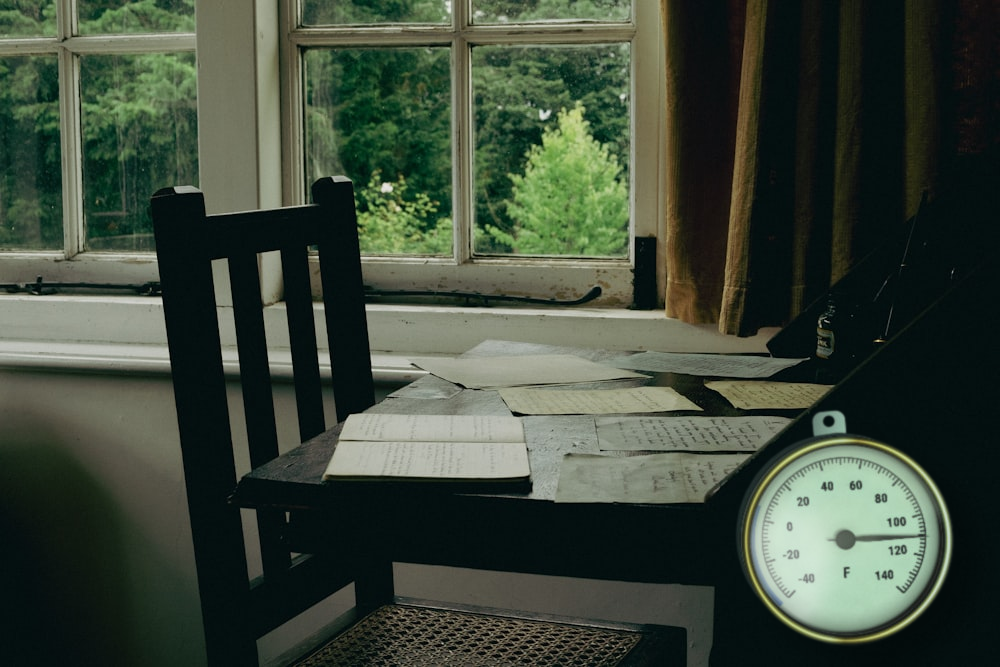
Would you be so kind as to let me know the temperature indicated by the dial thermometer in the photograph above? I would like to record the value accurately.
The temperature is 110 °F
